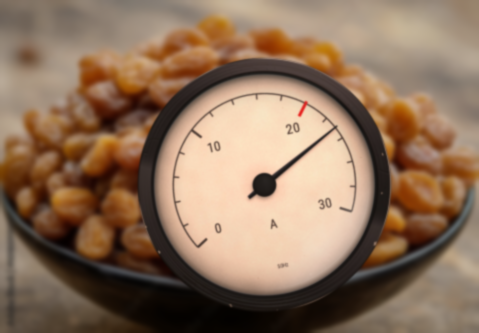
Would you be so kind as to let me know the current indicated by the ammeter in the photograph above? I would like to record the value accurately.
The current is 23 A
